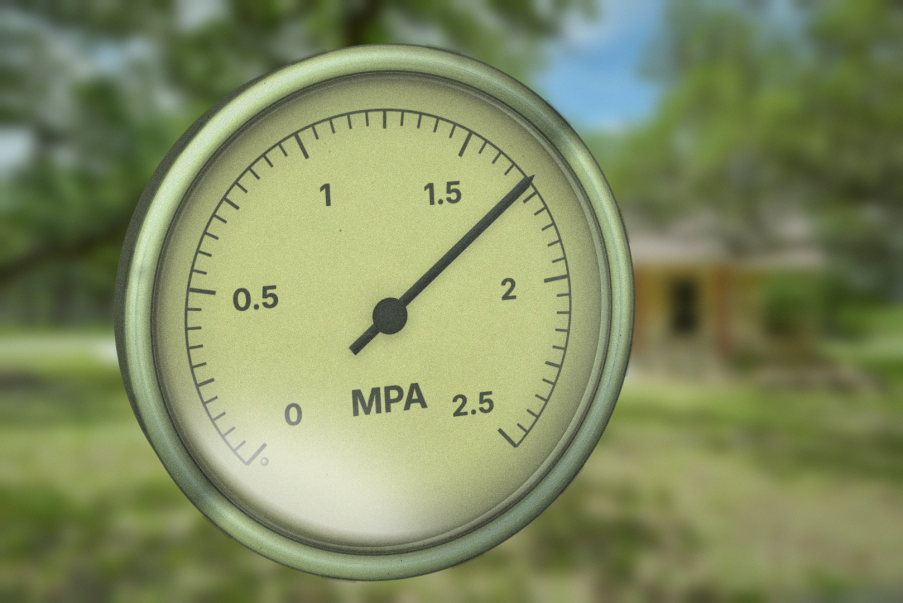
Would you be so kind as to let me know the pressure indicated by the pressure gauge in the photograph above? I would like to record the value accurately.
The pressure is 1.7 MPa
